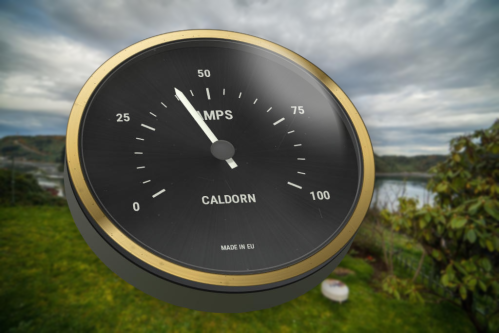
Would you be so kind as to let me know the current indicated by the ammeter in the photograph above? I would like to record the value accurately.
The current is 40 A
